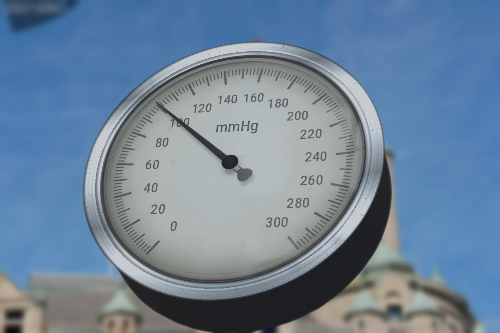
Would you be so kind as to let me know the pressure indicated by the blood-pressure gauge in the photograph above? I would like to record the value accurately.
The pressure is 100 mmHg
